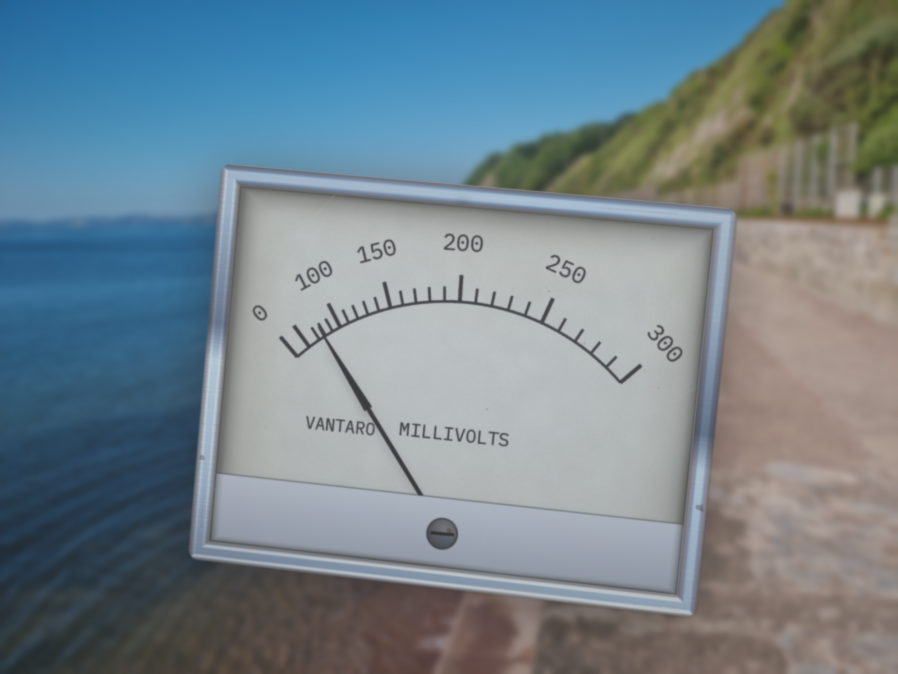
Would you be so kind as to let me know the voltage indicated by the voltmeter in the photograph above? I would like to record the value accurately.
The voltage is 80 mV
